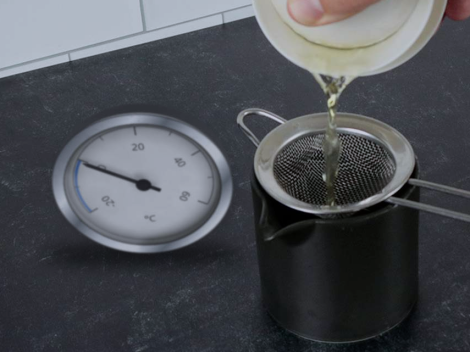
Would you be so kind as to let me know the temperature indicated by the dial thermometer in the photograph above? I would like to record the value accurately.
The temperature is 0 °C
